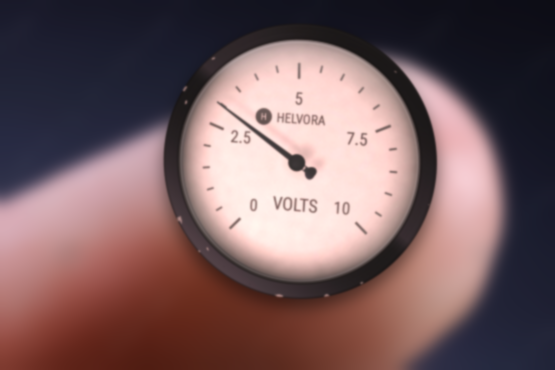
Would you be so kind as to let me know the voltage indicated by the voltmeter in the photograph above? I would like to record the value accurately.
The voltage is 3 V
